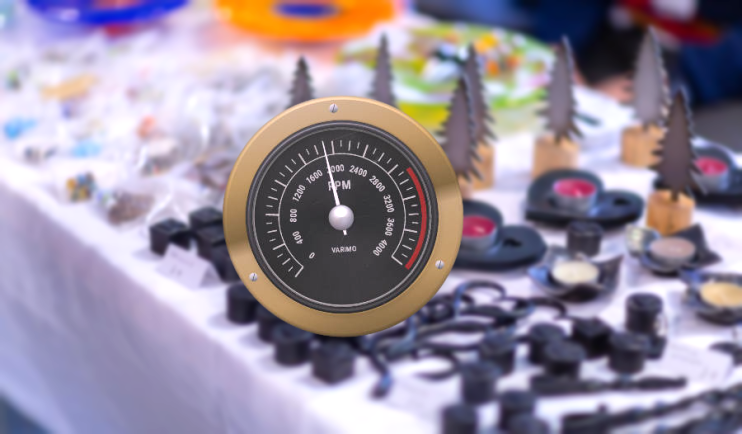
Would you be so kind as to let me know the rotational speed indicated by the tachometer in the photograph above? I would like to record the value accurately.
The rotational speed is 1900 rpm
